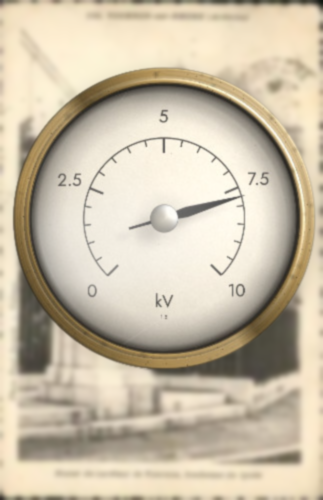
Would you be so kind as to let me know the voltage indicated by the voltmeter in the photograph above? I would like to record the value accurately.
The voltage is 7.75 kV
